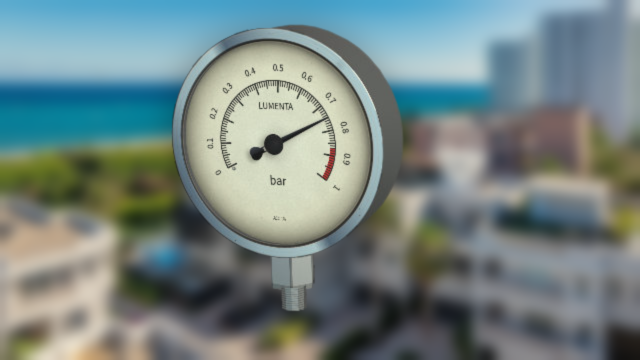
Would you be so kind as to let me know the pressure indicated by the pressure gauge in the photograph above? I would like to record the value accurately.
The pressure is 0.75 bar
